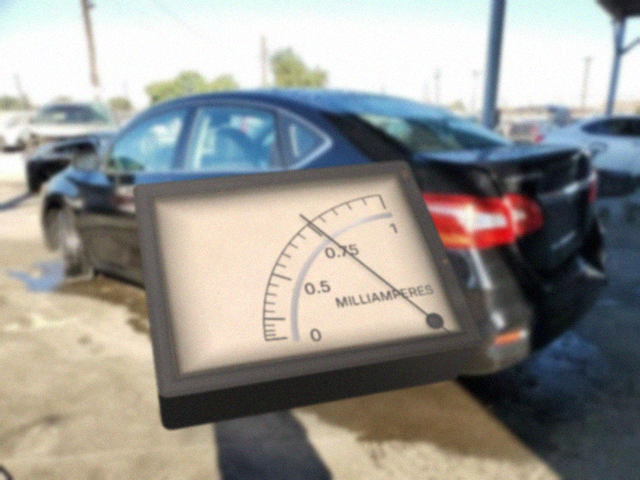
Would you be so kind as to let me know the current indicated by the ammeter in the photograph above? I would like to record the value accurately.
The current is 0.75 mA
